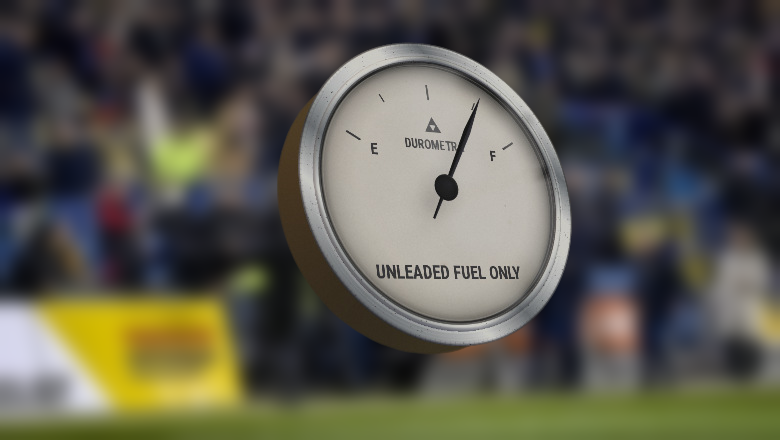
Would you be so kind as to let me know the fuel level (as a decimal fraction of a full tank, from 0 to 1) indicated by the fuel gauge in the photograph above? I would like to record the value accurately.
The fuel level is 0.75
